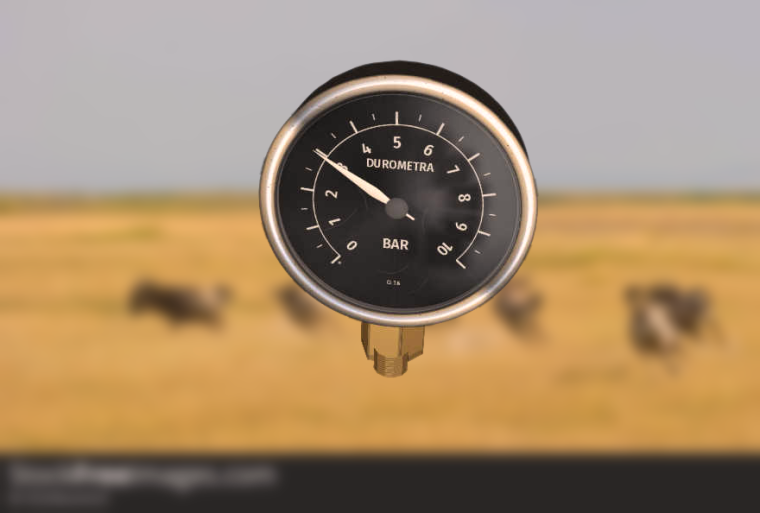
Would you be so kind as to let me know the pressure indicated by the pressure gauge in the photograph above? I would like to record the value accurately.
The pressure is 3 bar
